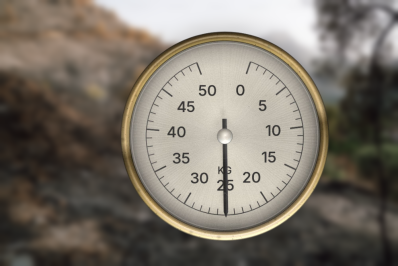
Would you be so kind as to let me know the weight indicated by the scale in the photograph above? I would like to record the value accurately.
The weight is 25 kg
